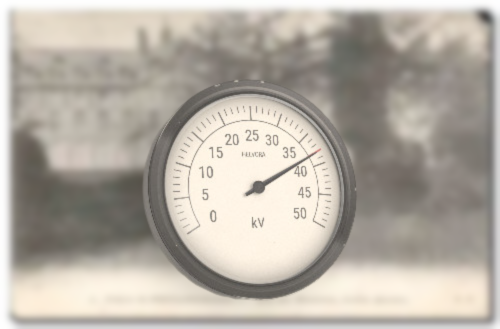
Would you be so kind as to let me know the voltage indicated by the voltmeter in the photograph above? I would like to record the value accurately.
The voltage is 38 kV
